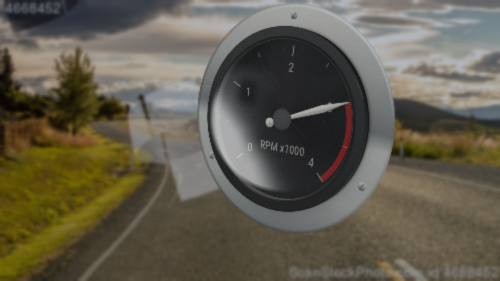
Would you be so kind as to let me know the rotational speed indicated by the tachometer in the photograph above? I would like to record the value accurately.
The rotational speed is 3000 rpm
